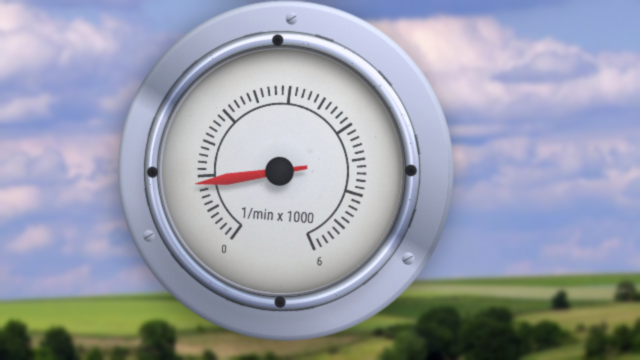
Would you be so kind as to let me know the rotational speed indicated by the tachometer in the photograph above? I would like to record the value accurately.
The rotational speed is 900 rpm
